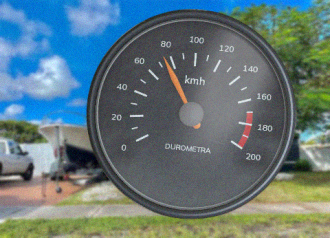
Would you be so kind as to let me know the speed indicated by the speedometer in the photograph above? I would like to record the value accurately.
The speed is 75 km/h
